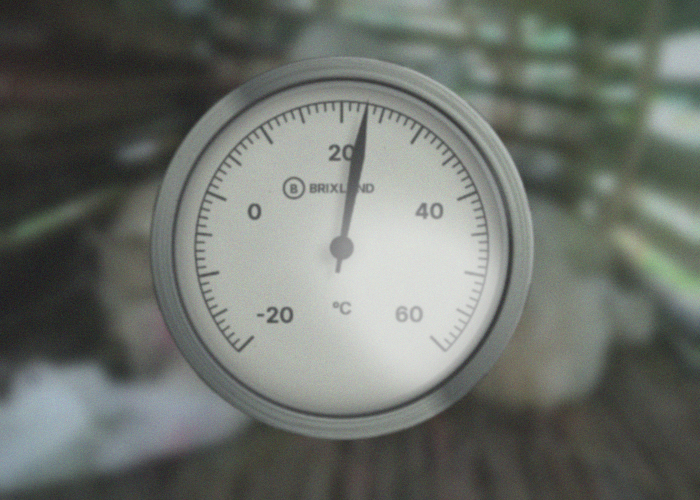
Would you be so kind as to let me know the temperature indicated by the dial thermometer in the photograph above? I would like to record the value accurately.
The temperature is 23 °C
